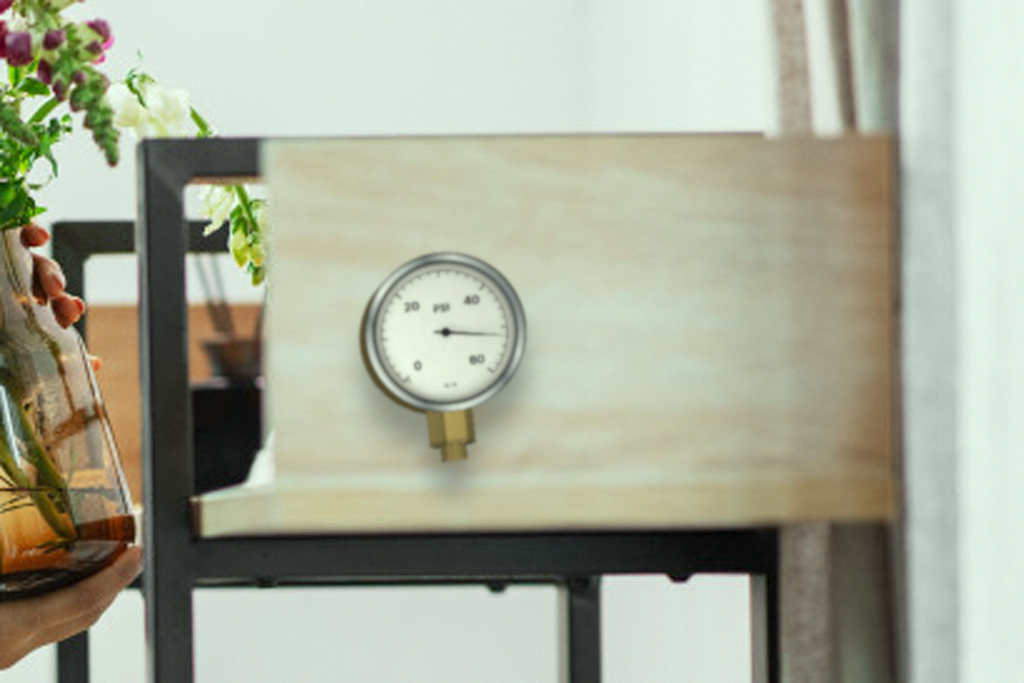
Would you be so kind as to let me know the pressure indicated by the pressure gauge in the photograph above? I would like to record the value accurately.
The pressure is 52 psi
